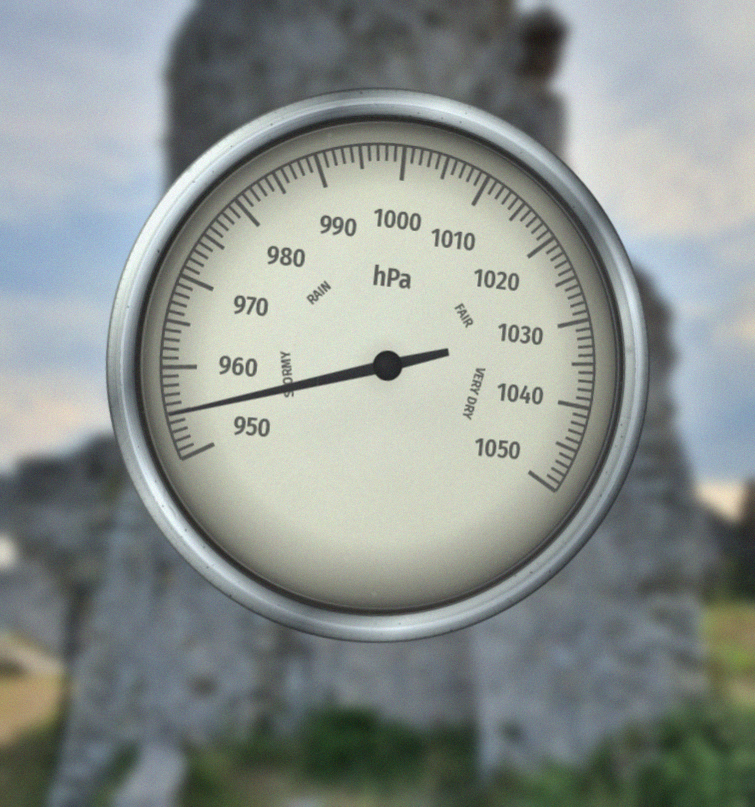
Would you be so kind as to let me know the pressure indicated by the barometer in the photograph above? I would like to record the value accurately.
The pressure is 955 hPa
